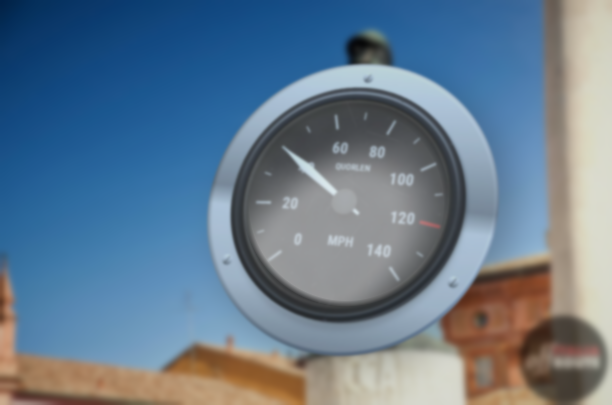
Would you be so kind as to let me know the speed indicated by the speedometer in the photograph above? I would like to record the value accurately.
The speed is 40 mph
